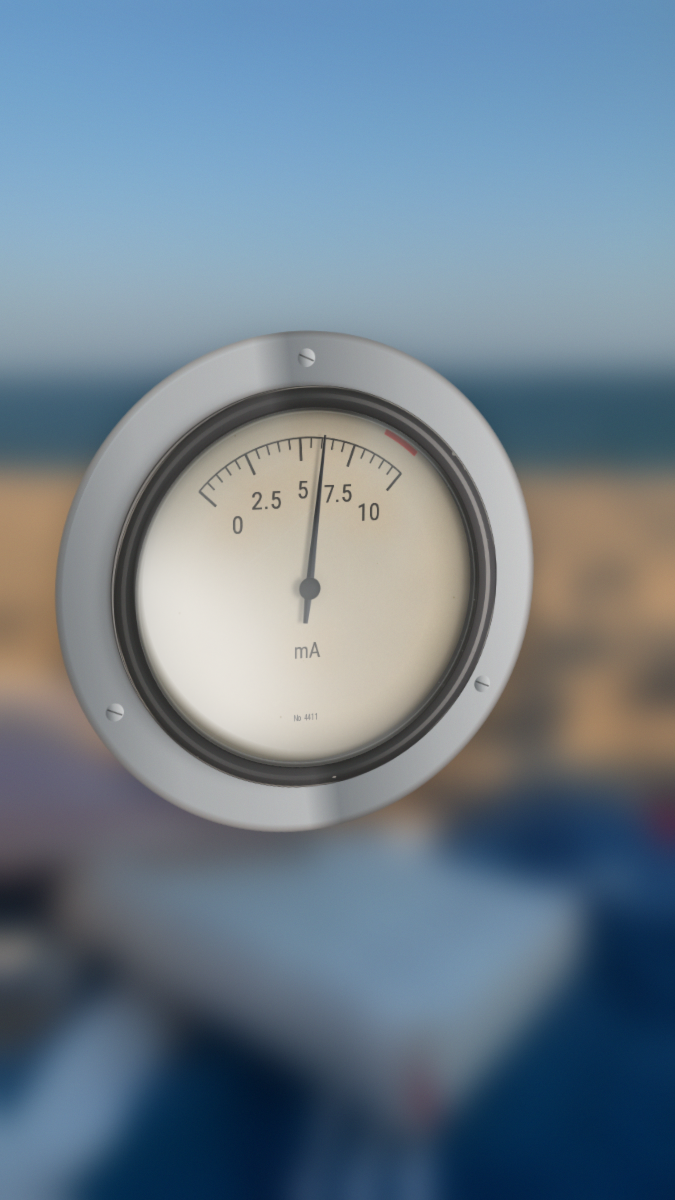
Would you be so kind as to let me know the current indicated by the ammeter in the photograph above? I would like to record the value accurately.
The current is 6 mA
